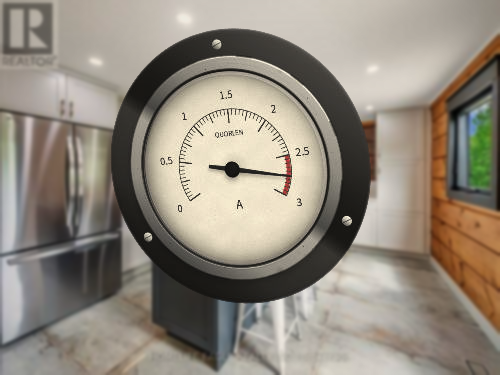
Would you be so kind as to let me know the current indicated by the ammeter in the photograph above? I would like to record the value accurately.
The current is 2.75 A
